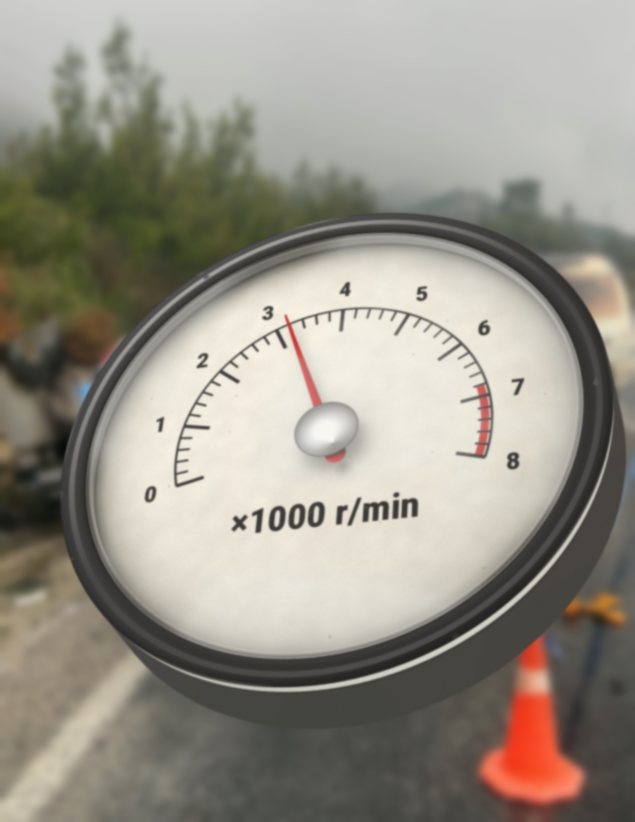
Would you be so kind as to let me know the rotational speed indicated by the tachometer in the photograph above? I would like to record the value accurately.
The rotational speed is 3200 rpm
